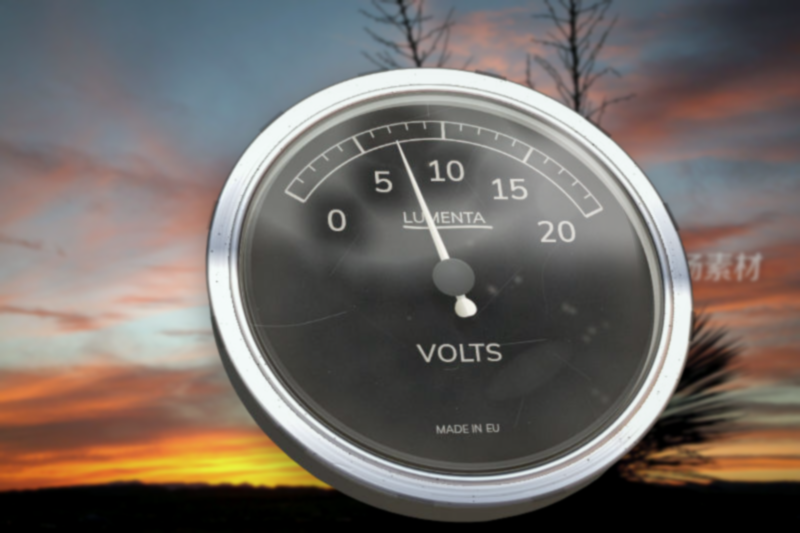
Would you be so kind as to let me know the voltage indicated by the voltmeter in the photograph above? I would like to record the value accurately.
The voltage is 7 V
